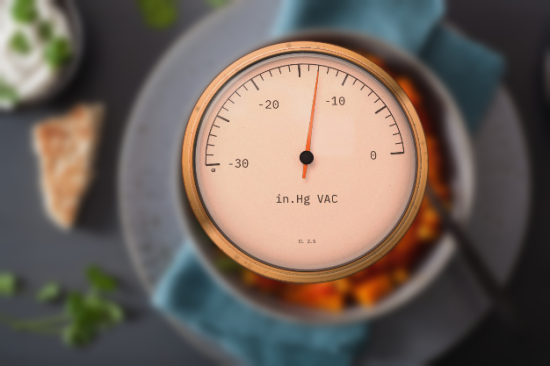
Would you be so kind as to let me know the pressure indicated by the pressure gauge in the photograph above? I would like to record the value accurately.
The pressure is -13 inHg
